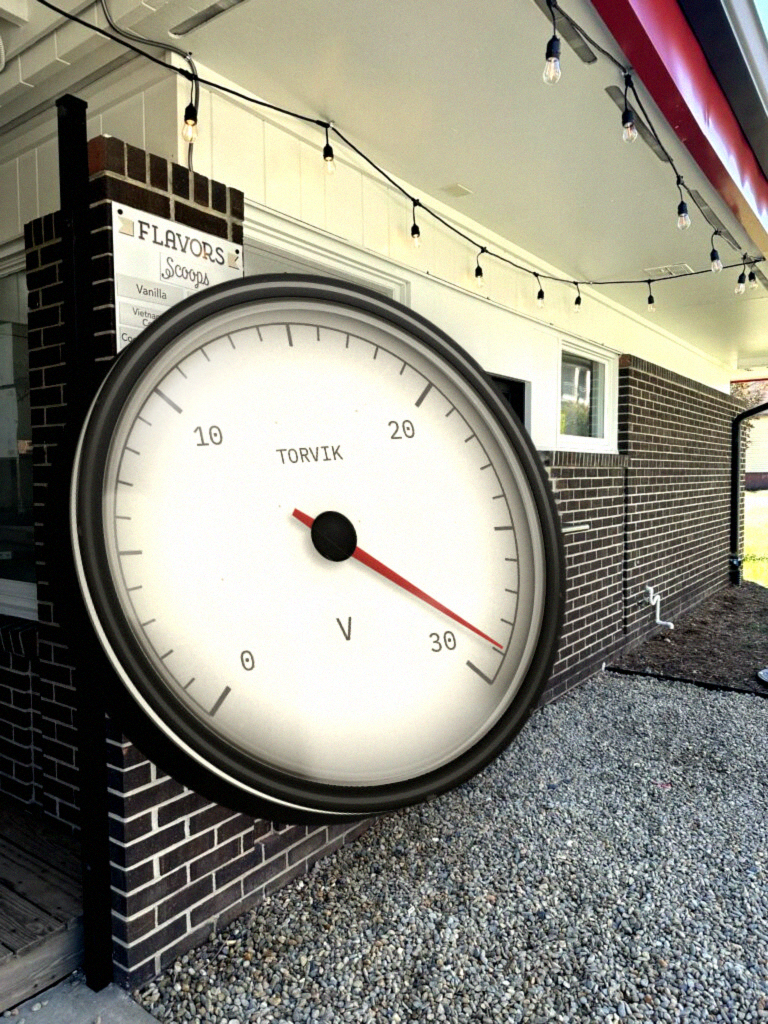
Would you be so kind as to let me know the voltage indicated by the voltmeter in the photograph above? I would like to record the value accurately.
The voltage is 29 V
